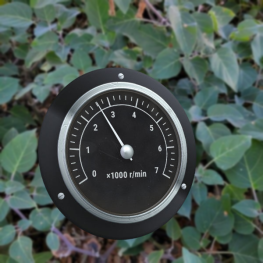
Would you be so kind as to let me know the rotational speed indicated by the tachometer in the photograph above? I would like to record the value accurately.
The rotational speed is 2600 rpm
